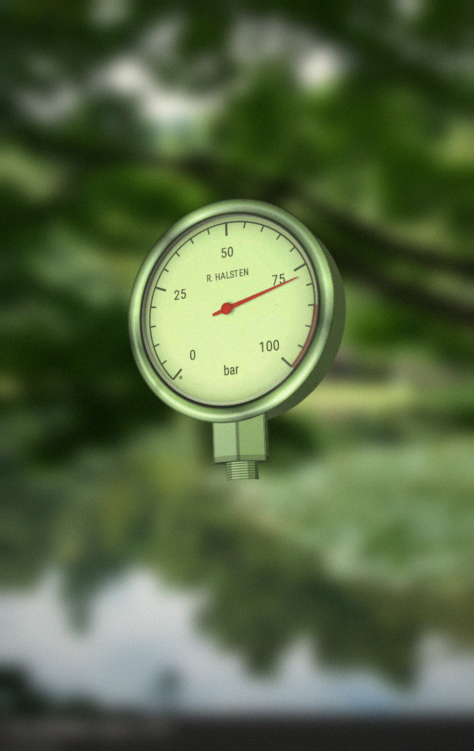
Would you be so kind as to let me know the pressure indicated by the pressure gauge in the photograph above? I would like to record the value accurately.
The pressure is 77.5 bar
